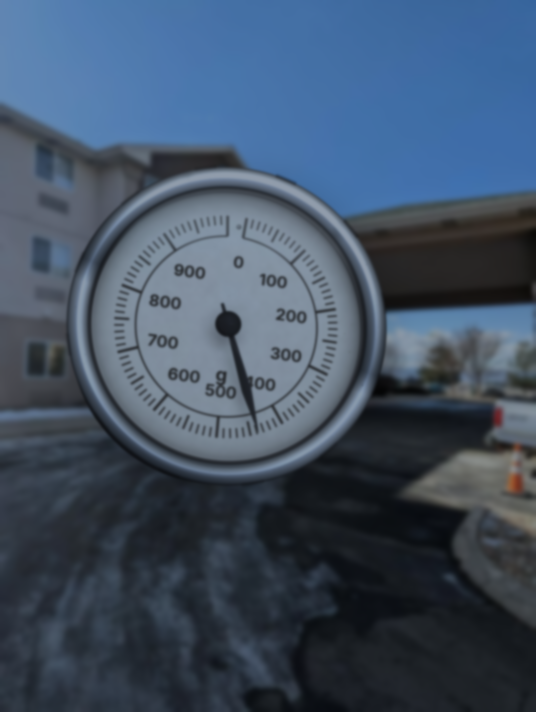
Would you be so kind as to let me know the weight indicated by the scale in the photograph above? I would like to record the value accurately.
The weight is 440 g
